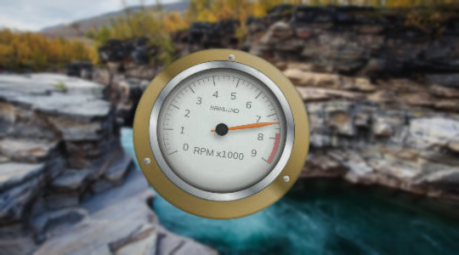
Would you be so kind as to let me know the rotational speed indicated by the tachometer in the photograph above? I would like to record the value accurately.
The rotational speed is 7400 rpm
